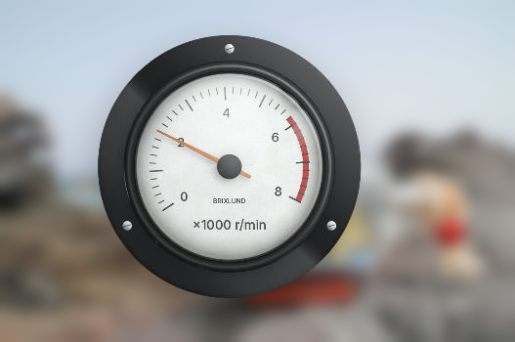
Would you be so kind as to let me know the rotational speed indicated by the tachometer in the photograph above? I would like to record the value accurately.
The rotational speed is 2000 rpm
